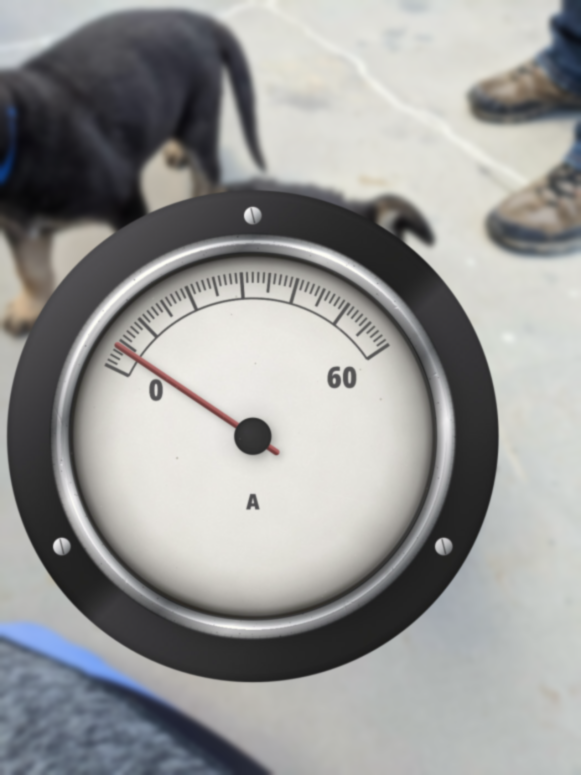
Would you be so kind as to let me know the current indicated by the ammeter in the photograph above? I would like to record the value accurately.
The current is 4 A
